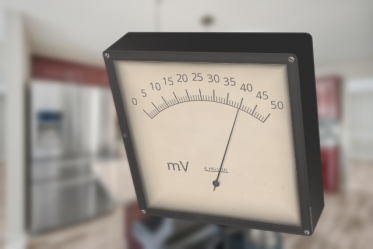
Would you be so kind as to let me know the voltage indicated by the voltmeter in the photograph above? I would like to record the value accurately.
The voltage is 40 mV
